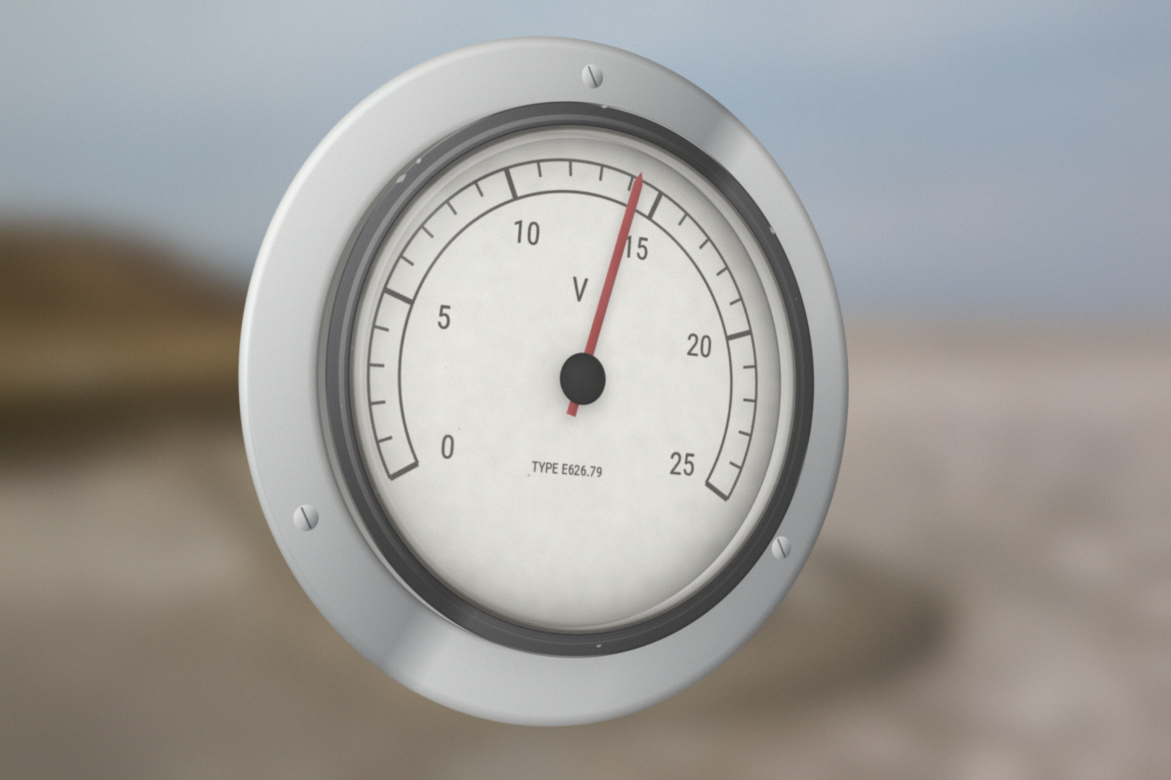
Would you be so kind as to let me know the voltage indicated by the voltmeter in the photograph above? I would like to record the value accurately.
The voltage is 14 V
